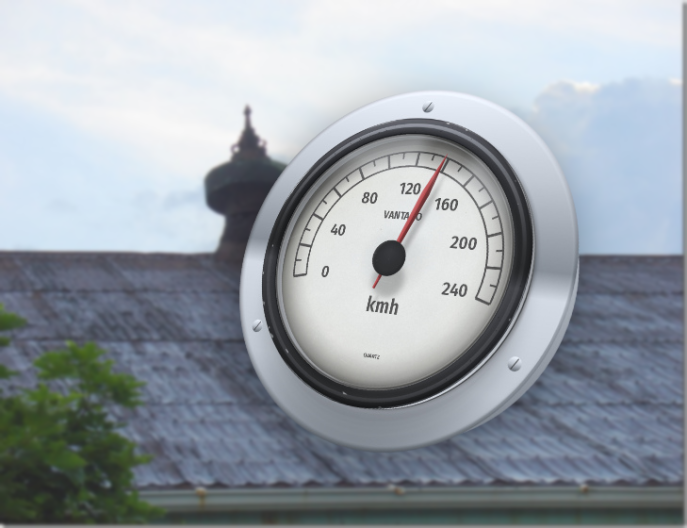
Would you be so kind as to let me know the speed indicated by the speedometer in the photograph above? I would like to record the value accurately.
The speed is 140 km/h
